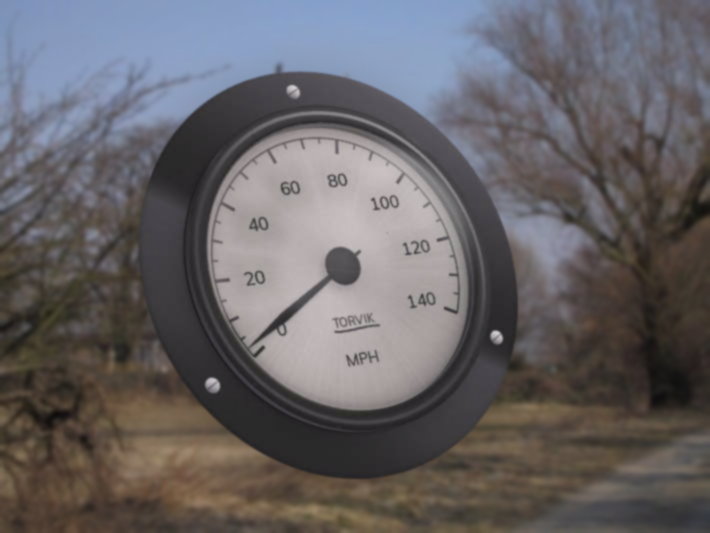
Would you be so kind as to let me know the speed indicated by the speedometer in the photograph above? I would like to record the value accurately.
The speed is 2.5 mph
